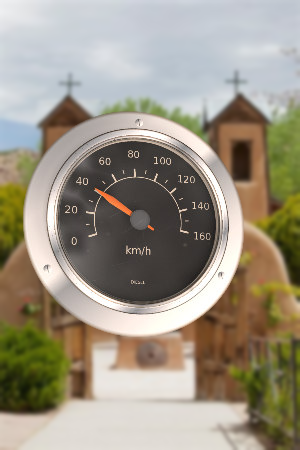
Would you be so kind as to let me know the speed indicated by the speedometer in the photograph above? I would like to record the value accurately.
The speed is 40 km/h
